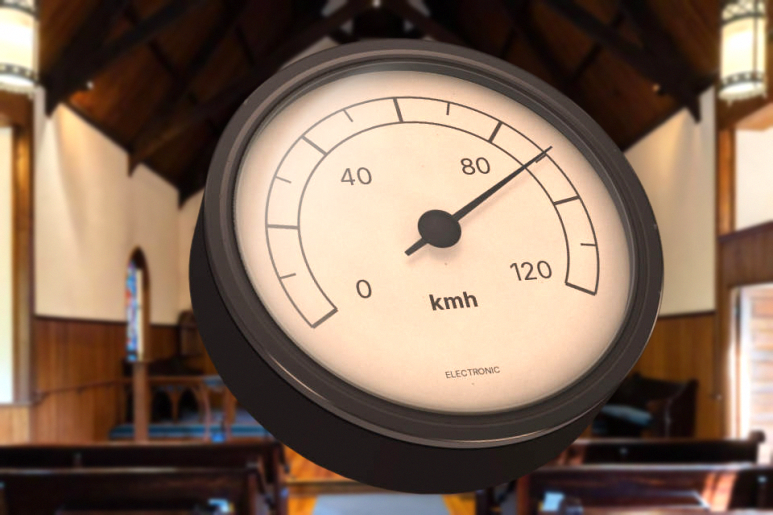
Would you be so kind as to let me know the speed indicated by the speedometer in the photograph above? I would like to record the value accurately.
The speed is 90 km/h
